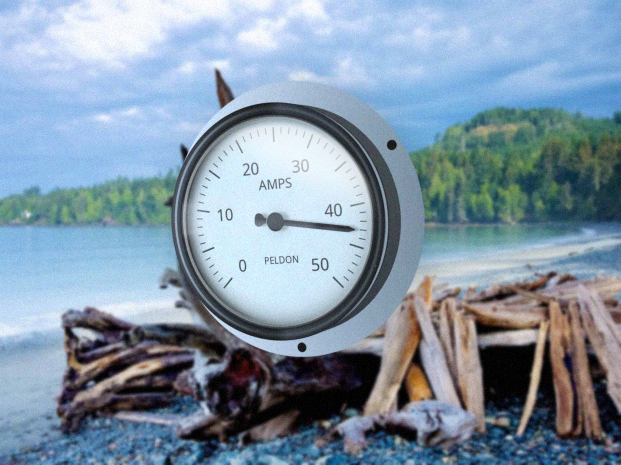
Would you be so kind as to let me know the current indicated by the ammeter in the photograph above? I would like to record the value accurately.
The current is 43 A
